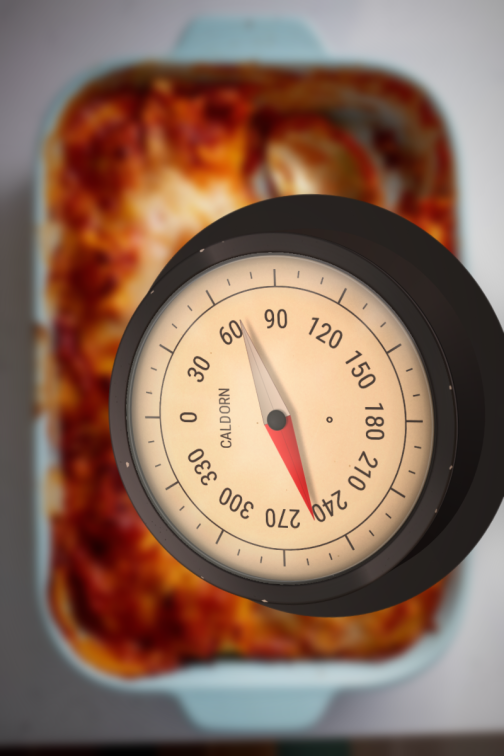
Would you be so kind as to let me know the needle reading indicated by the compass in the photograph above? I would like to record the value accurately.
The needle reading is 250 °
